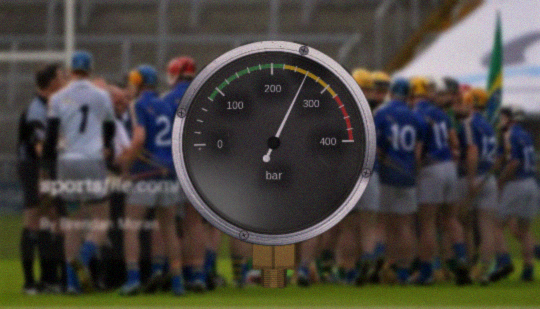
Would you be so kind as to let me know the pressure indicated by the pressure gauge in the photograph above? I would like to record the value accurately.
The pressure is 260 bar
